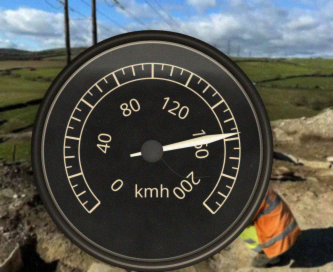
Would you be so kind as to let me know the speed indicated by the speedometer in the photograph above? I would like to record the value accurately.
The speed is 157.5 km/h
